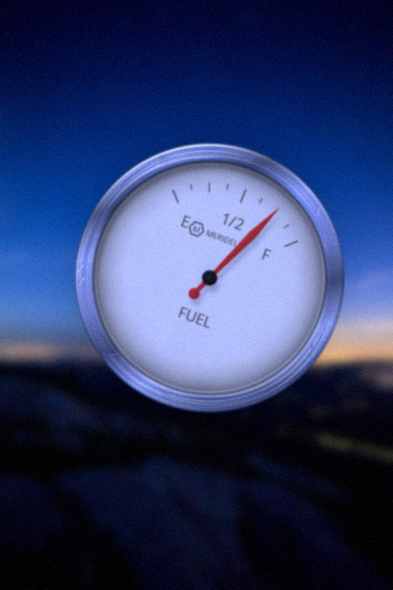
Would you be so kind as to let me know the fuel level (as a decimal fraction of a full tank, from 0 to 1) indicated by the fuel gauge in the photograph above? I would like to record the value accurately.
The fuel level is 0.75
